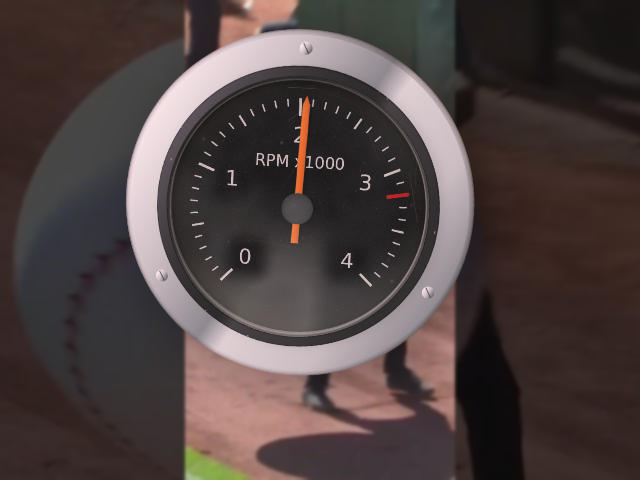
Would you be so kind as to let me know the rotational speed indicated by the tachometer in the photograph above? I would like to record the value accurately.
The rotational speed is 2050 rpm
